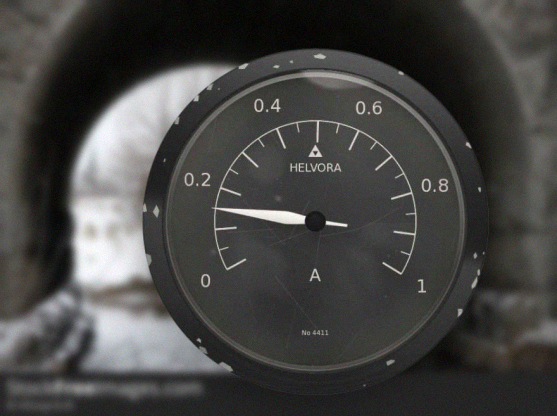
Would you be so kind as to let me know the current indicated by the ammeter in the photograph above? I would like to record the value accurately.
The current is 0.15 A
